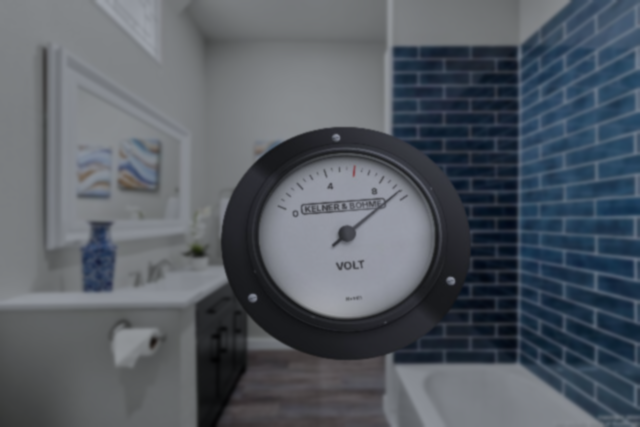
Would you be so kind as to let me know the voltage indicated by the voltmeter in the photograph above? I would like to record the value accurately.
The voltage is 9.5 V
